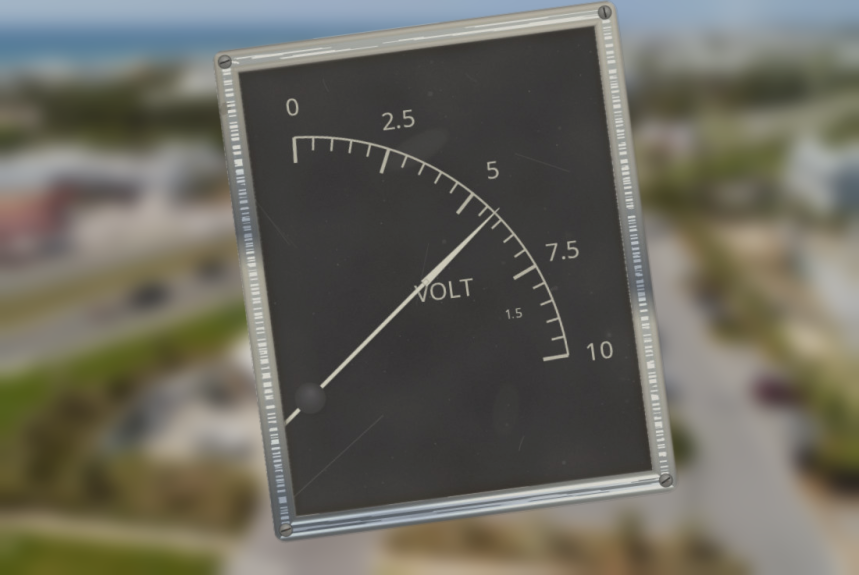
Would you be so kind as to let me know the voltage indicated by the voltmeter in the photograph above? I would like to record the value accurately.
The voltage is 5.75 V
